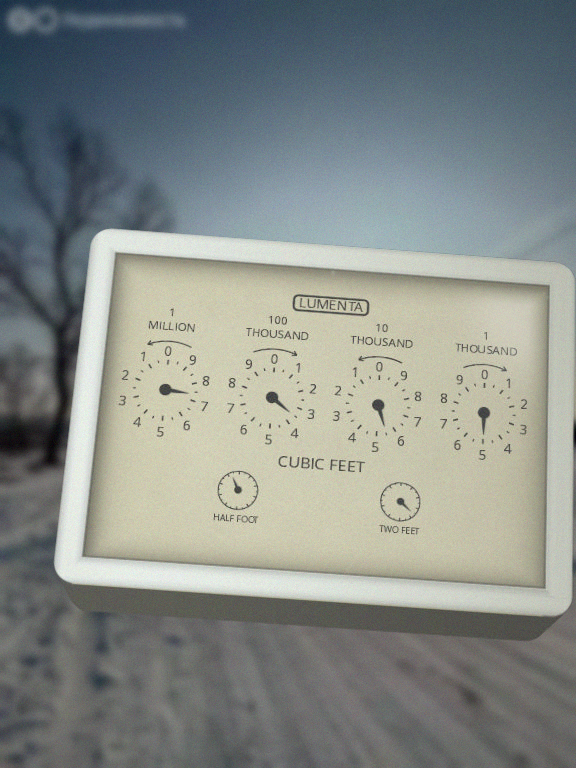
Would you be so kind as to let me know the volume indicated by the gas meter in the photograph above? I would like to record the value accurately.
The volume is 735500 ft³
